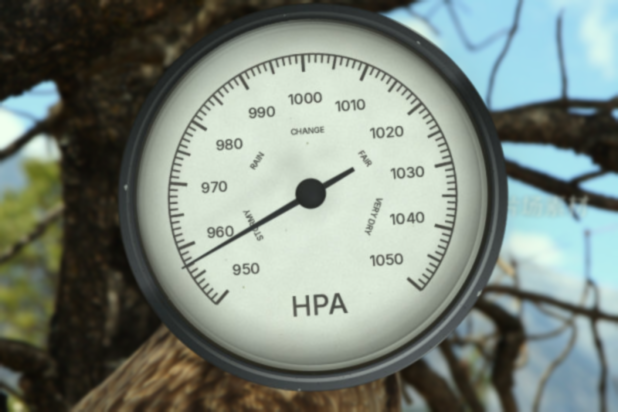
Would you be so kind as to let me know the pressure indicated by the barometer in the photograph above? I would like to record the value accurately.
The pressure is 957 hPa
